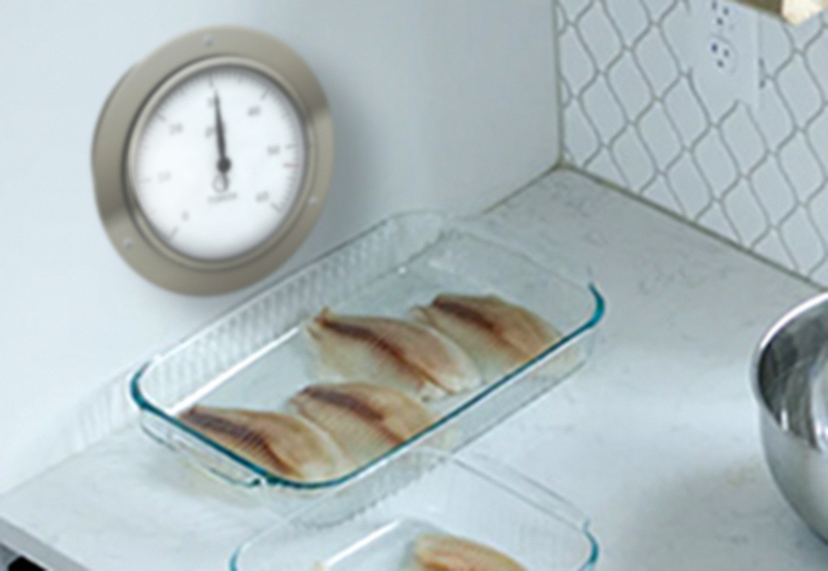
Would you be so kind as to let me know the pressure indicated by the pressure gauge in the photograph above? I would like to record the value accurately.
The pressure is 30 psi
